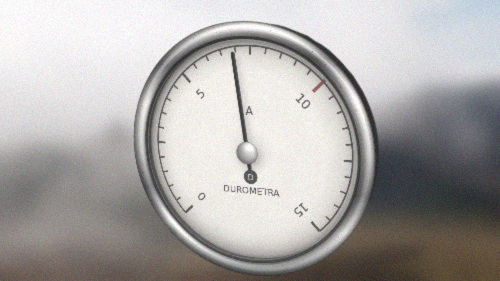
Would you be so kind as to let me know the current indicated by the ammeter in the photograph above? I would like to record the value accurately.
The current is 7 A
